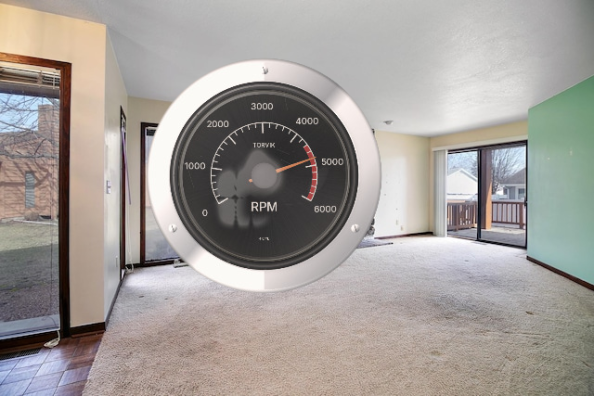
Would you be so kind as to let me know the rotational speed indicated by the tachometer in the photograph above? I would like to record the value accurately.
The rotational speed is 4800 rpm
